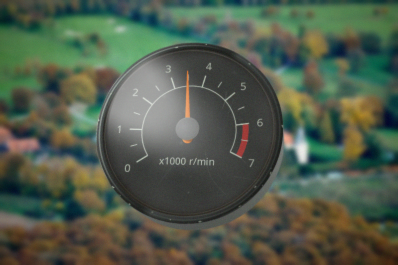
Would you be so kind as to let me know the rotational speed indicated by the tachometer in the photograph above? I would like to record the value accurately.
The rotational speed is 3500 rpm
